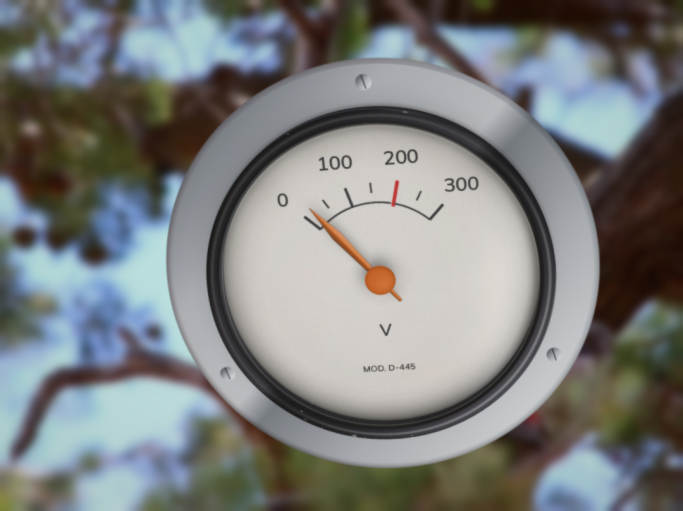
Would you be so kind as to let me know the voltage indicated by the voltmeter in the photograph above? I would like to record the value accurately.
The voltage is 25 V
